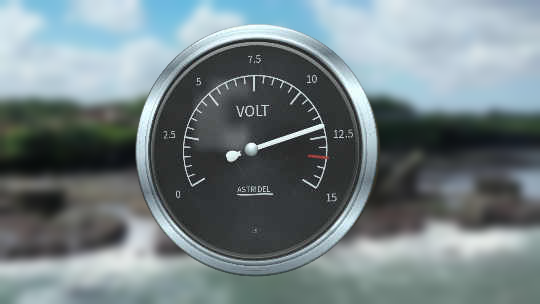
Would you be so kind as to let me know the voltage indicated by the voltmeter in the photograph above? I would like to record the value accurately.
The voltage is 12 V
